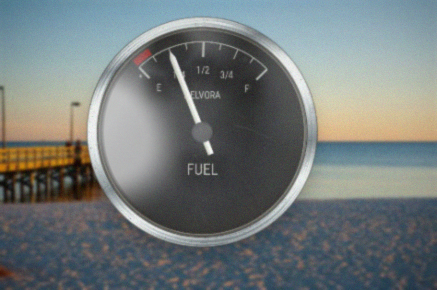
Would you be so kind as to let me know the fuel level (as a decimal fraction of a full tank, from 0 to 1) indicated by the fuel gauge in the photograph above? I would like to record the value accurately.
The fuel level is 0.25
